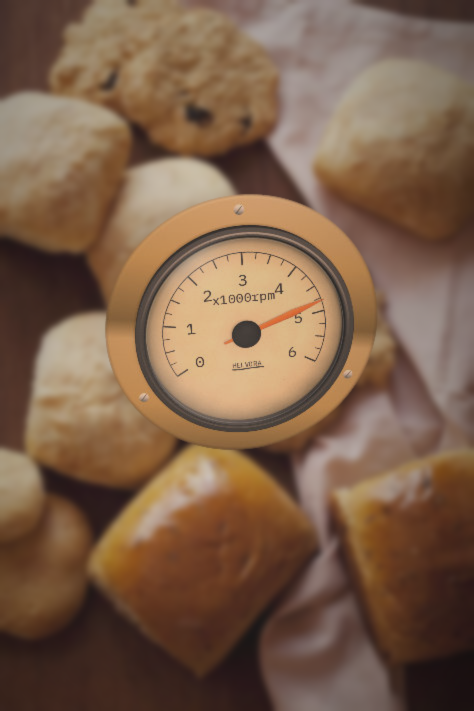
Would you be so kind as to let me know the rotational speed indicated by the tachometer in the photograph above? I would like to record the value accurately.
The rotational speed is 4750 rpm
